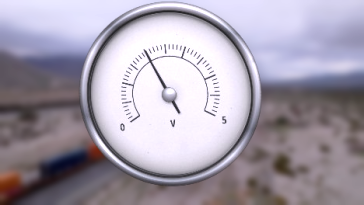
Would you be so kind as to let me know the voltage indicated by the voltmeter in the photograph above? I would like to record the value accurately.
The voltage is 2 V
